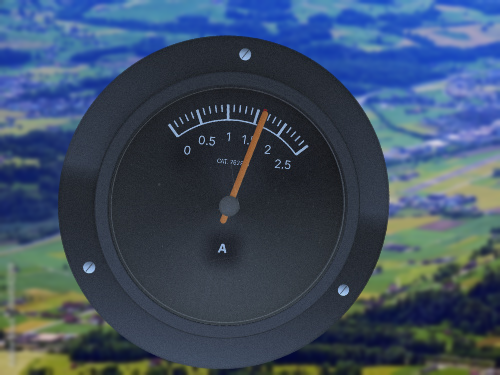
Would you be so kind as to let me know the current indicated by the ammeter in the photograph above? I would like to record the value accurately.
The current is 1.6 A
